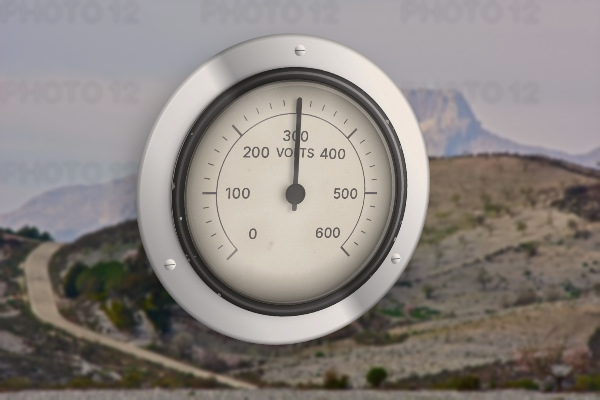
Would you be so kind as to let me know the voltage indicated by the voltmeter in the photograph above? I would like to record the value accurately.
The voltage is 300 V
